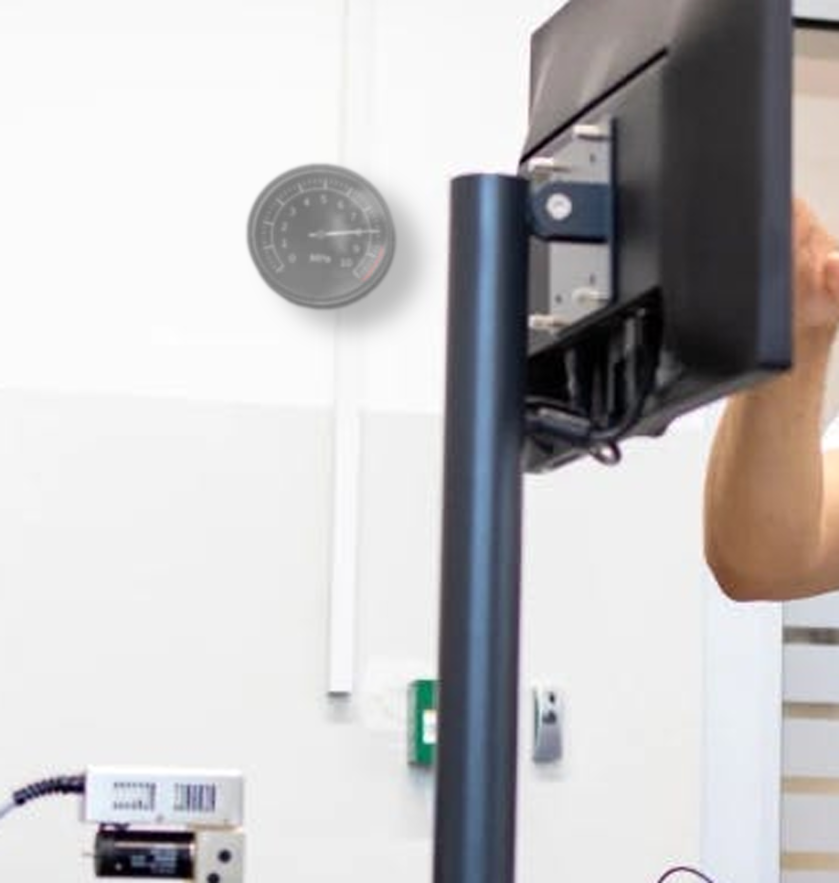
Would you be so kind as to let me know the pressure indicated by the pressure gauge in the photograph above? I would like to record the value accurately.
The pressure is 8 MPa
